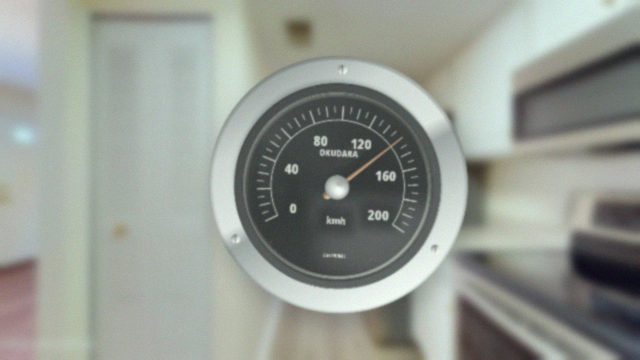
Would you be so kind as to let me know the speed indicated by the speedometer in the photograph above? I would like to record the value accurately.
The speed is 140 km/h
